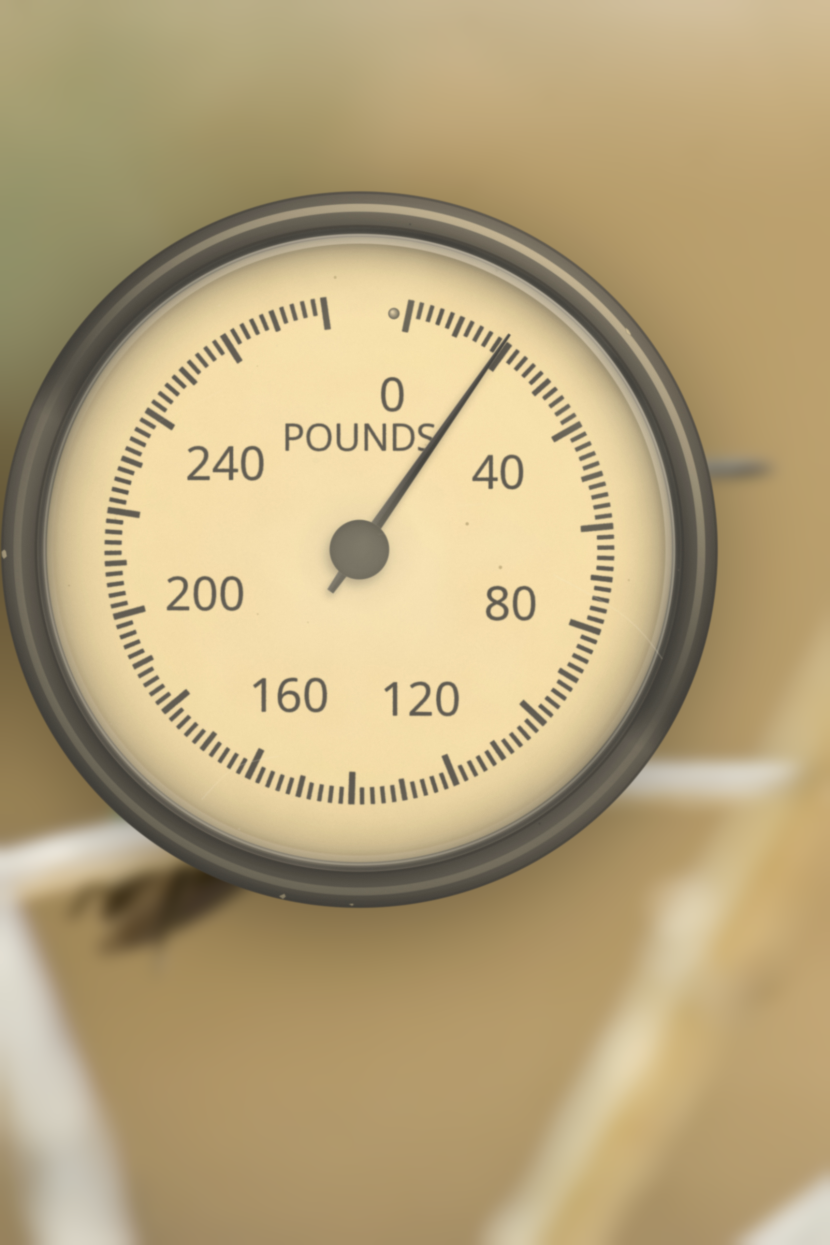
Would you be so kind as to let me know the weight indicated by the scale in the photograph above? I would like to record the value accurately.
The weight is 19 lb
